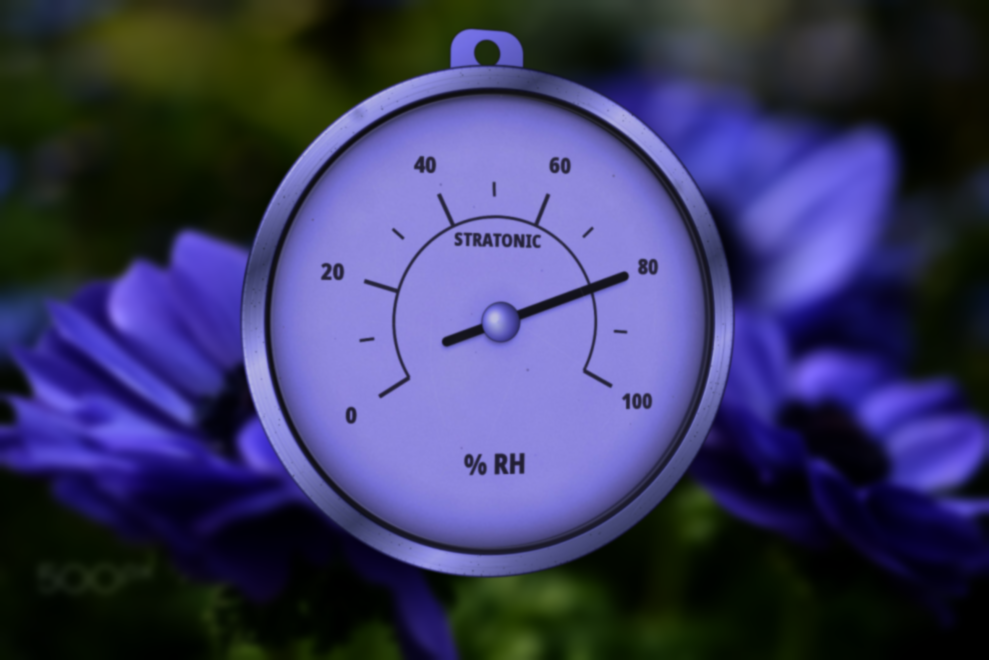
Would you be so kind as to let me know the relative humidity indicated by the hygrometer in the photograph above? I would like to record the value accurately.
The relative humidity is 80 %
